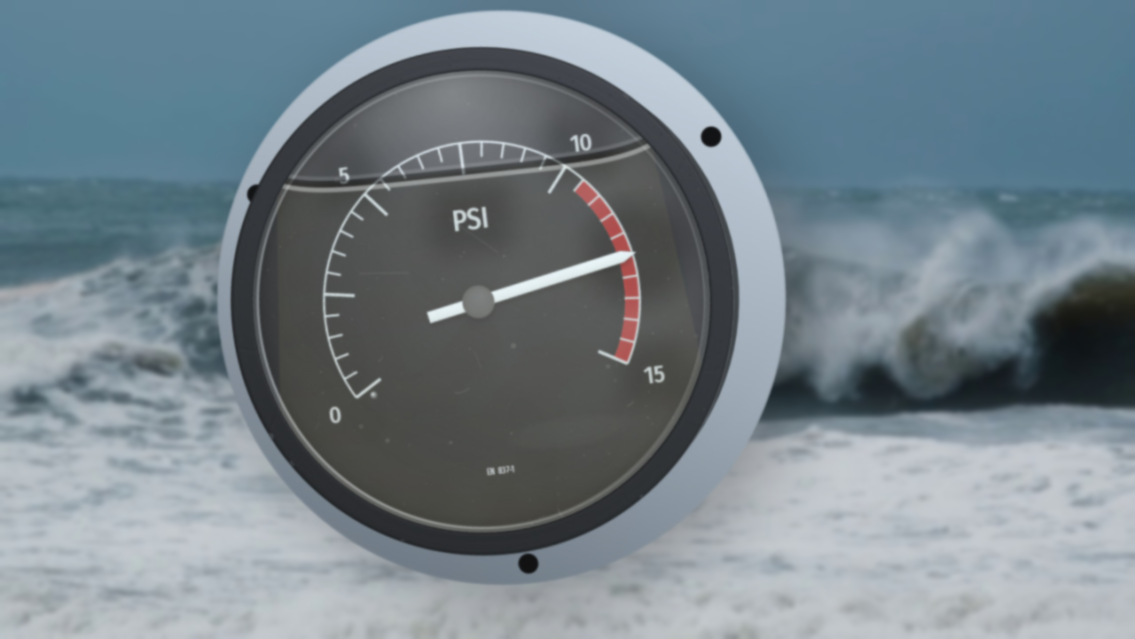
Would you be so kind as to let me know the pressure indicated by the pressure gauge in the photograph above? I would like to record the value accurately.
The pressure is 12.5 psi
